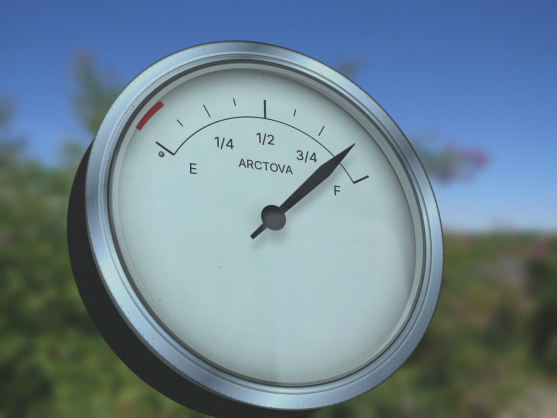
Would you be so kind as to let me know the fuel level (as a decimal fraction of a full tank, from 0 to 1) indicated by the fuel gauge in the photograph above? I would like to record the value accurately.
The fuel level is 0.875
